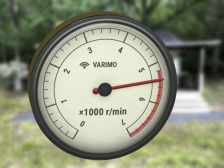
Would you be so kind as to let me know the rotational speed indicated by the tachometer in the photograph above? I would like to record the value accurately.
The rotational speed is 5400 rpm
